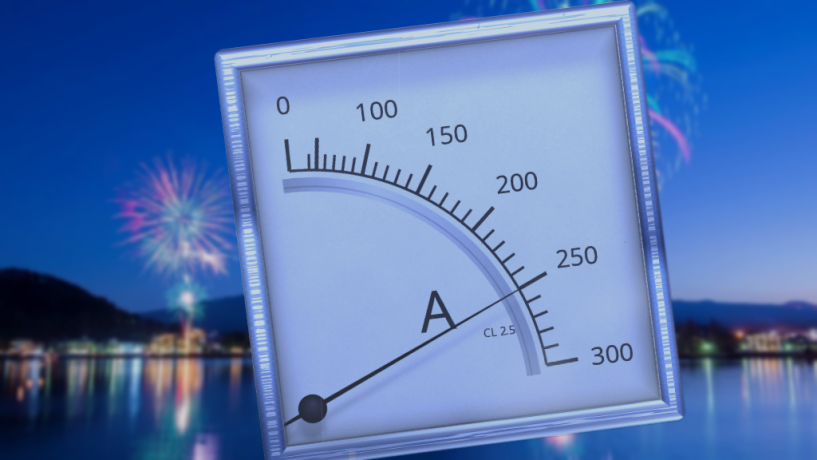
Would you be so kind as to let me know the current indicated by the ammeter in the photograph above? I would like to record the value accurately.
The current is 250 A
